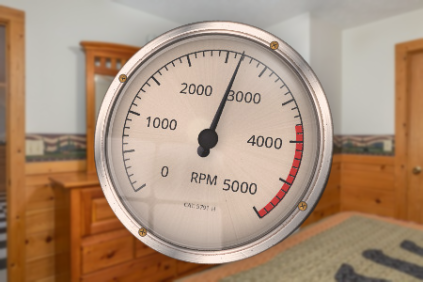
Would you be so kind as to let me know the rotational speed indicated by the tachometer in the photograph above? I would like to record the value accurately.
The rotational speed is 2700 rpm
